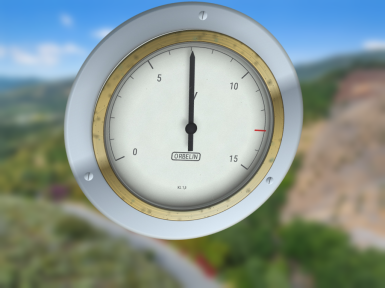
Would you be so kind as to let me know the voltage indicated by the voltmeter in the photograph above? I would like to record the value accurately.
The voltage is 7 V
